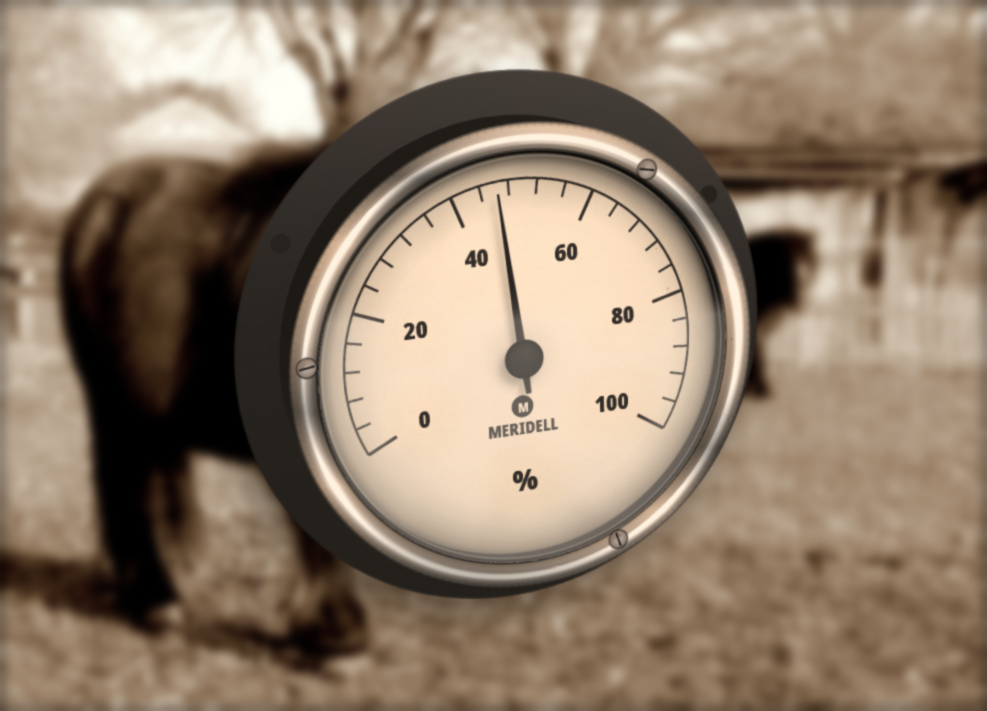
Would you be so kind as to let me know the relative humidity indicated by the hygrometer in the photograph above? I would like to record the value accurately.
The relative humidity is 46 %
